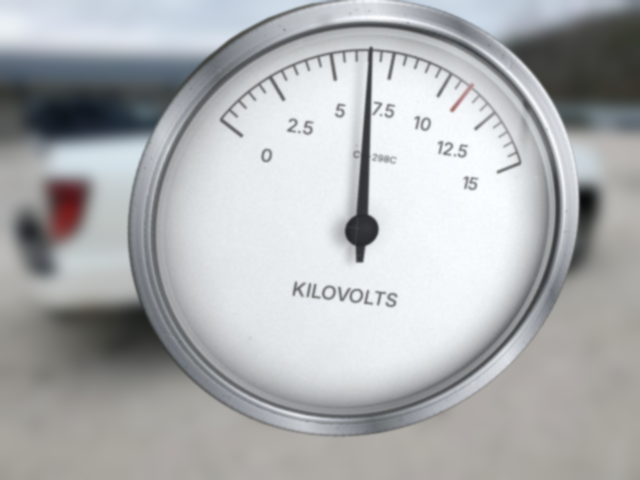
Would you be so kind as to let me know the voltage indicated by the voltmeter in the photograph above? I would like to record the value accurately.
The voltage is 6.5 kV
